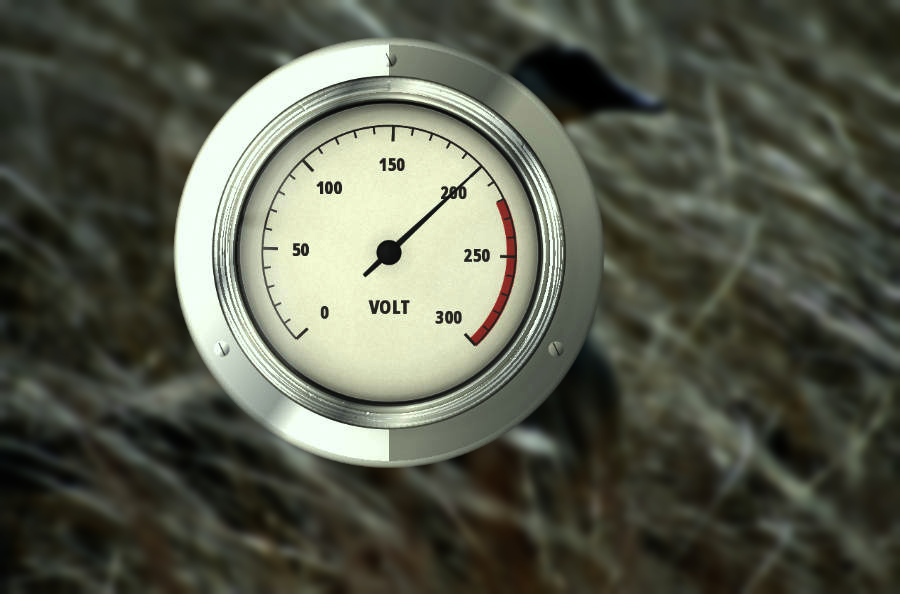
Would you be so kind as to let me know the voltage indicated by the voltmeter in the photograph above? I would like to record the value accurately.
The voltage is 200 V
